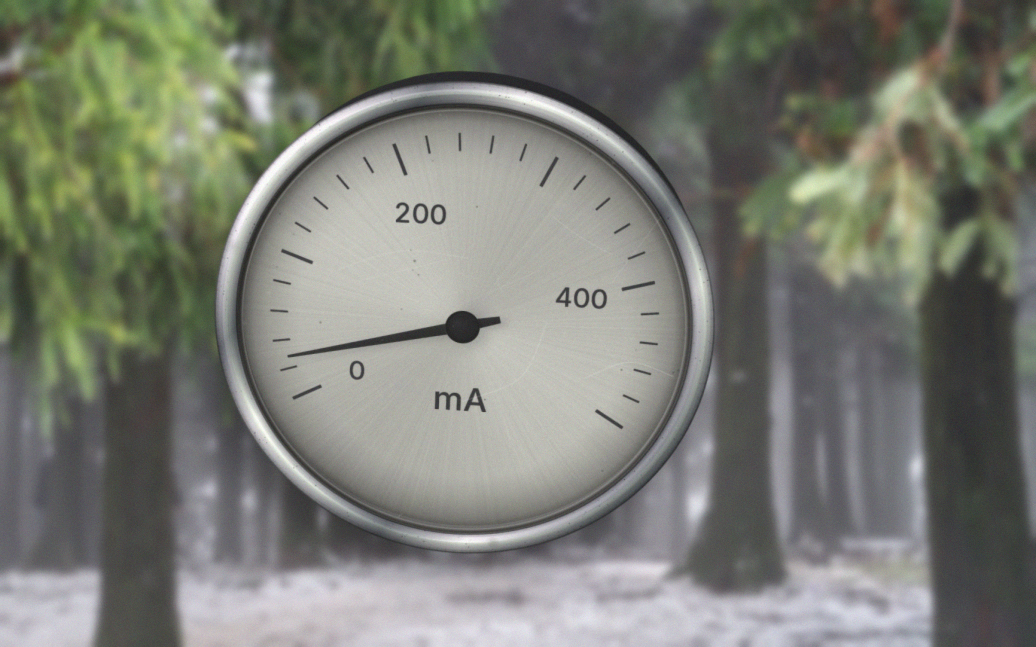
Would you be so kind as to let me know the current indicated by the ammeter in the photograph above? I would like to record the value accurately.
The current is 30 mA
